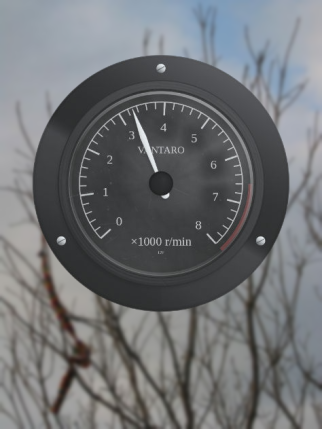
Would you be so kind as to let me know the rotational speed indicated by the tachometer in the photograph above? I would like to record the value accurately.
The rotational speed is 3300 rpm
